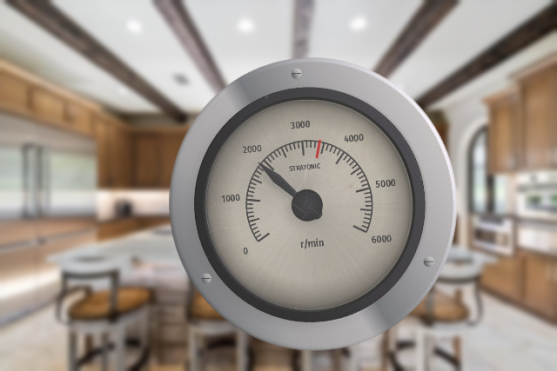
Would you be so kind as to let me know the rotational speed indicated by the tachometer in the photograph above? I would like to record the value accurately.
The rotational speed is 1900 rpm
